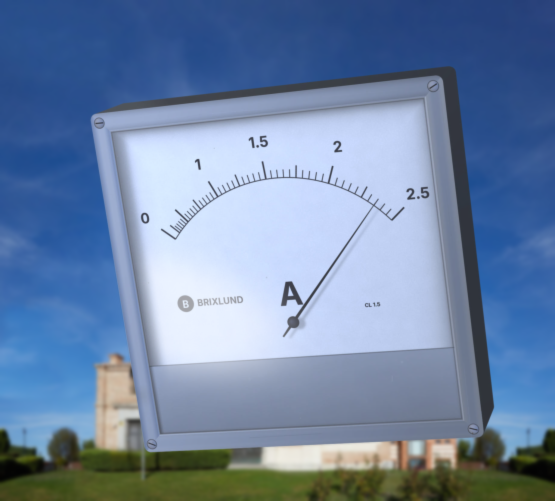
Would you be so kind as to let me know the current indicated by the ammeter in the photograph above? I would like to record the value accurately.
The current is 2.35 A
